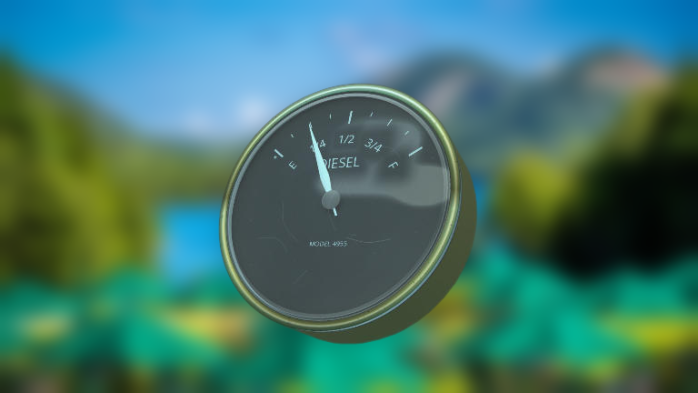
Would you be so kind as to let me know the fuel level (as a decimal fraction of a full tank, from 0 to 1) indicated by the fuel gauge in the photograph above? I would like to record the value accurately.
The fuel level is 0.25
